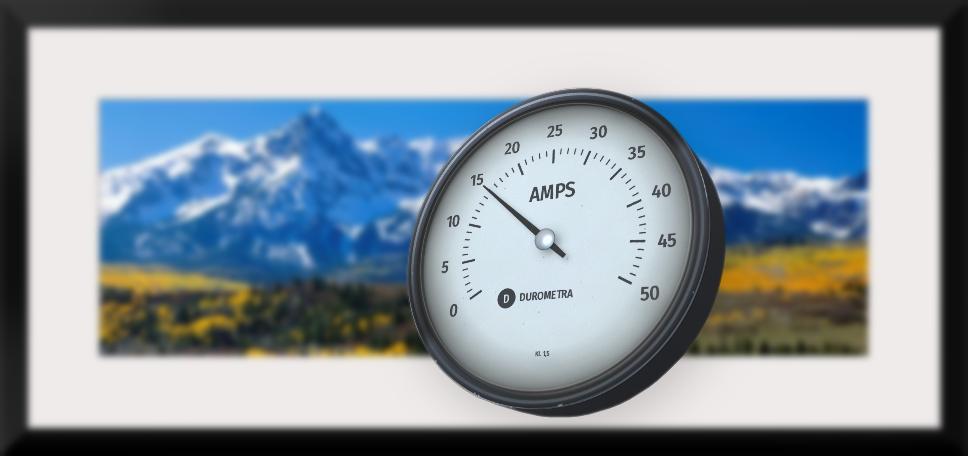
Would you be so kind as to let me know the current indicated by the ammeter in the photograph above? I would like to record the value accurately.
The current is 15 A
